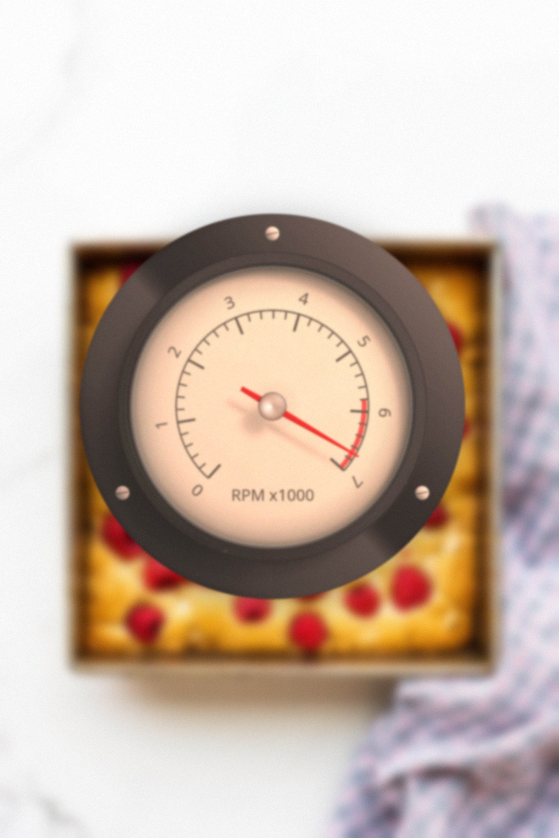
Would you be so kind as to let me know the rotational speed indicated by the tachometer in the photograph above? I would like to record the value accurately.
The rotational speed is 6700 rpm
